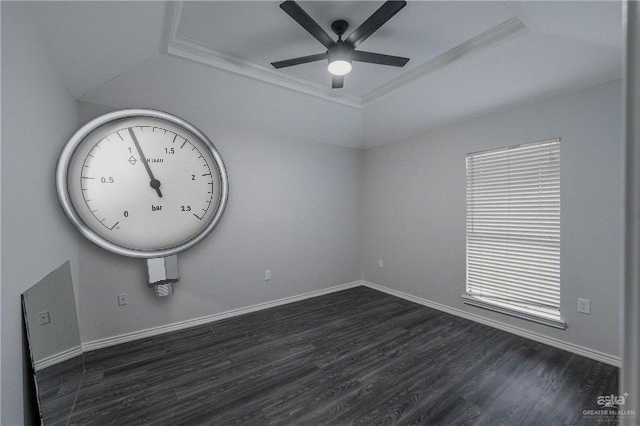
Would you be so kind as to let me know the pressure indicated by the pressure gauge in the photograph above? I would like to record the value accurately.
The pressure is 1.1 bar
